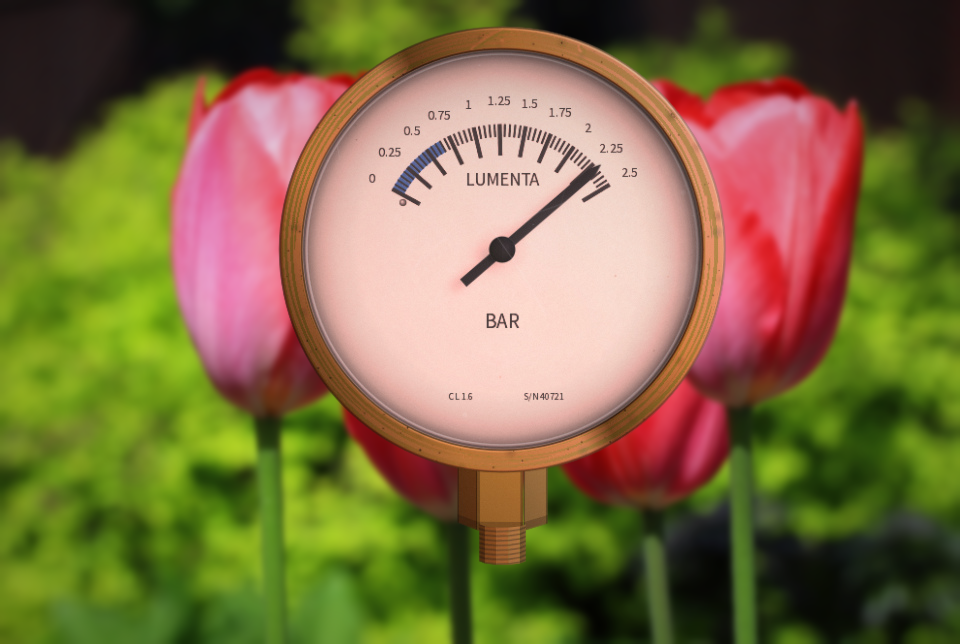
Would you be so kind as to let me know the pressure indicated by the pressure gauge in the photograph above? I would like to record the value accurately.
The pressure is 2.3 bar
